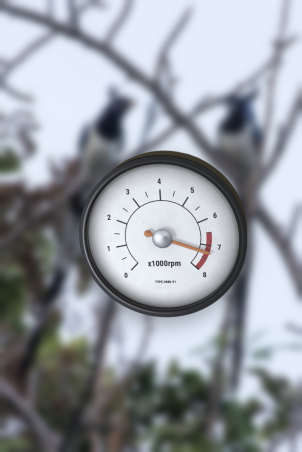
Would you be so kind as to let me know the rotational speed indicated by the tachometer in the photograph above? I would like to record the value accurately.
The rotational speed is 7250 rpm
